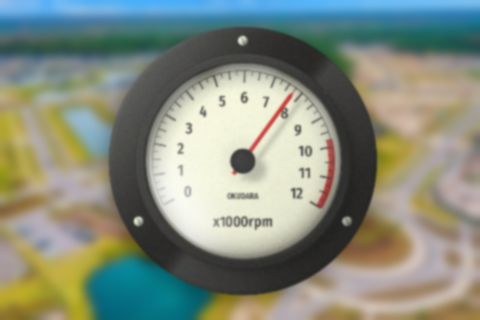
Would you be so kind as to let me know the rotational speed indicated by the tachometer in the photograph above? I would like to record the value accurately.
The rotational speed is 7750 rpm
